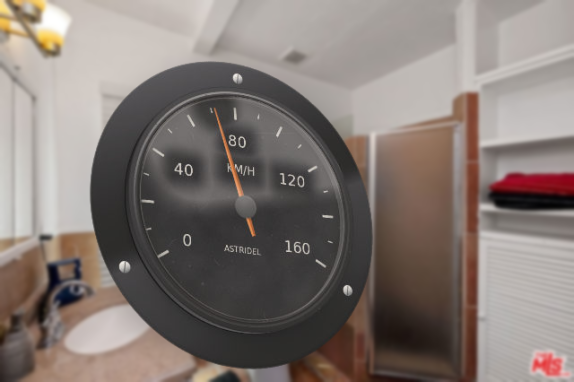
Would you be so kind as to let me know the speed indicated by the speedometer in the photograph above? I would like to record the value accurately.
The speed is 70 km/h
